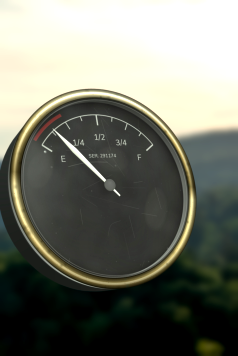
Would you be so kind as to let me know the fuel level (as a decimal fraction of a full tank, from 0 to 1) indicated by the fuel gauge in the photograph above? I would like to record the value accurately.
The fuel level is 0.125
